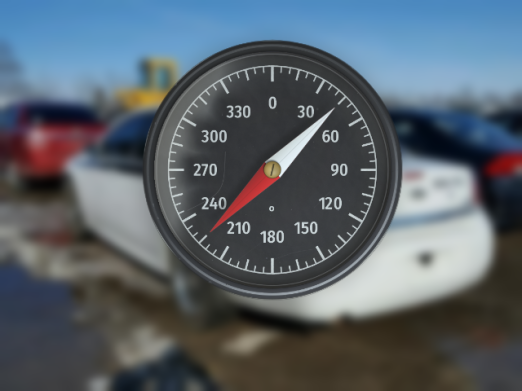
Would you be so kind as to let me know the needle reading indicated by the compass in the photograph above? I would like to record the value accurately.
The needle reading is 225 °
